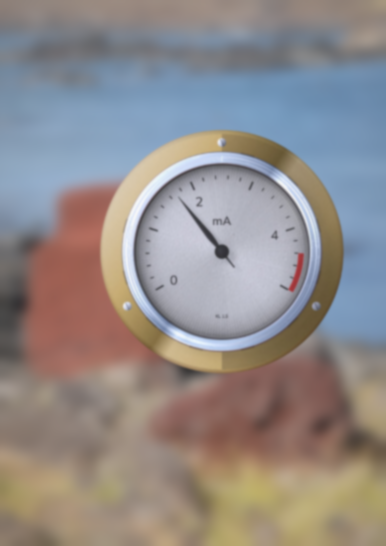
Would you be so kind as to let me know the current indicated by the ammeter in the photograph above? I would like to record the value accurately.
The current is 1.7 mA
